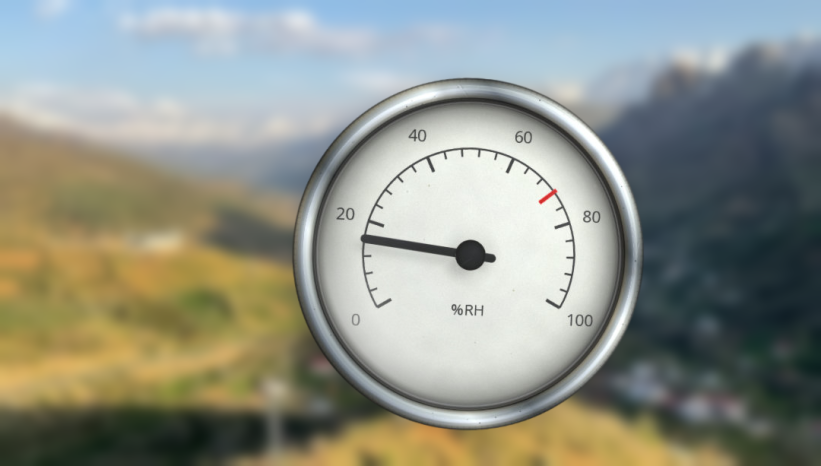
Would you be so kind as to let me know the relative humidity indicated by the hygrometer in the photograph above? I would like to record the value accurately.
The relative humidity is 16 %
